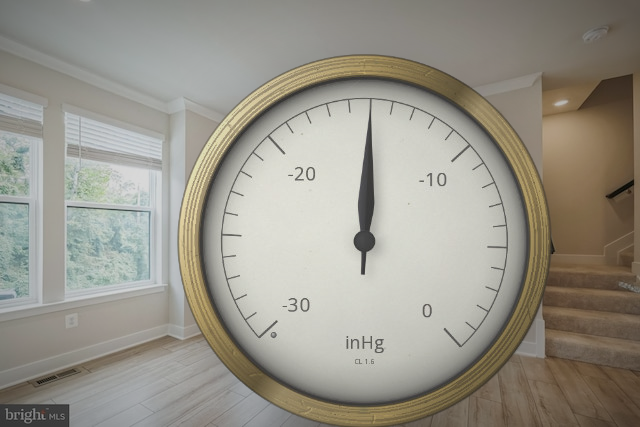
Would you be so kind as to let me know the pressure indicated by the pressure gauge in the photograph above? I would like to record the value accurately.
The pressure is -15 inHg
